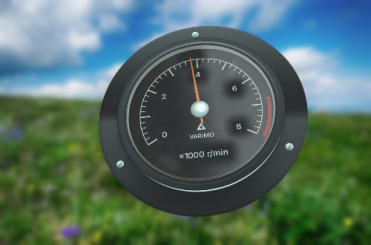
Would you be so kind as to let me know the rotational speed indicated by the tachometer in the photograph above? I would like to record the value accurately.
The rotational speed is 3800 rpm
